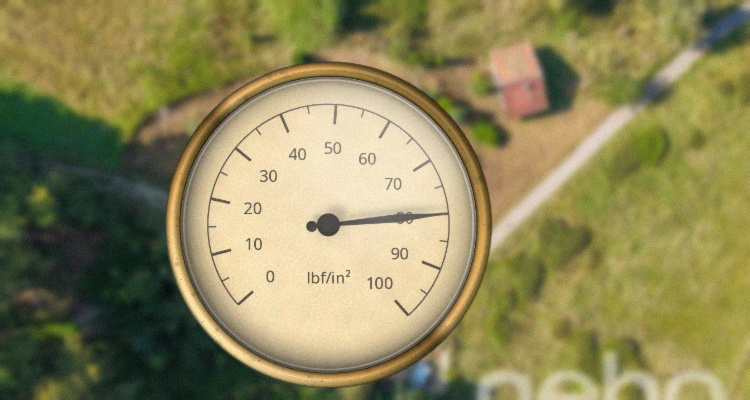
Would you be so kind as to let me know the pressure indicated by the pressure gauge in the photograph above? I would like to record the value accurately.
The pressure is 80 psi
